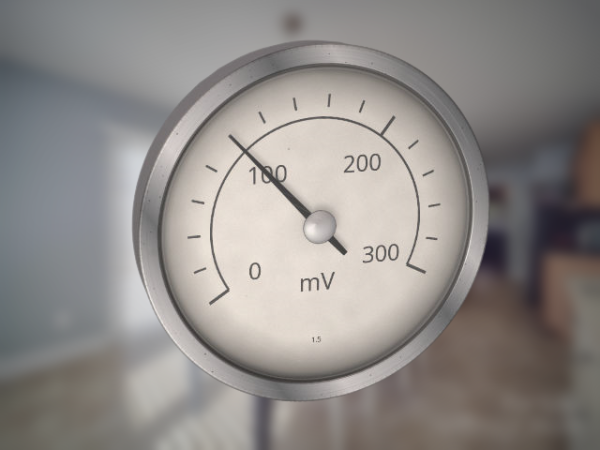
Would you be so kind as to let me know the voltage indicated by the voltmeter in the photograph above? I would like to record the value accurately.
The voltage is 100 mV
